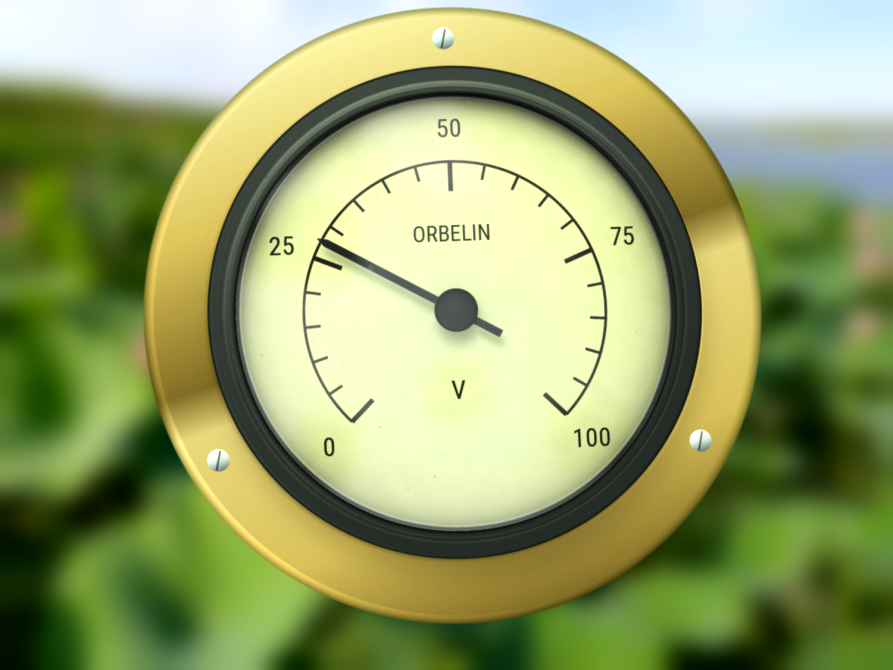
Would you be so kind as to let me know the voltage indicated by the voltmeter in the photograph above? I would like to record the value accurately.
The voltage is 27.5 V
